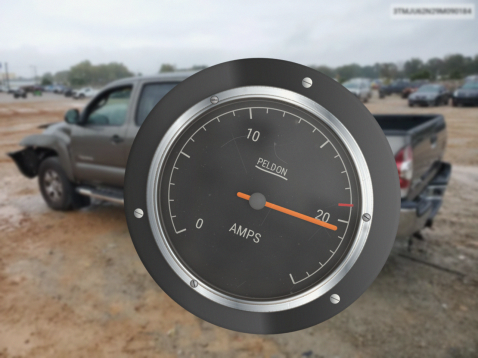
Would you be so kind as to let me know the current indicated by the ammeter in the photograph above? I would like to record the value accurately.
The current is 20.5 A
